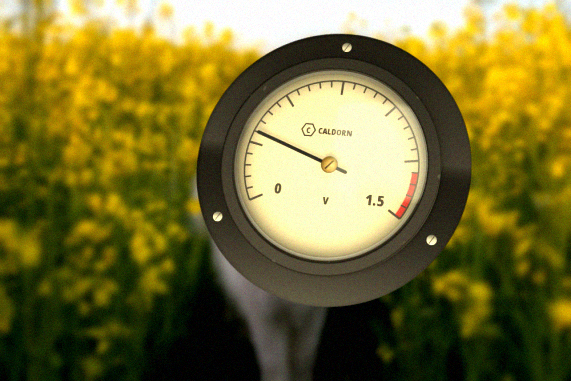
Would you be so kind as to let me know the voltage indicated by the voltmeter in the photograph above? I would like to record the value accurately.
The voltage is 0.3 V
